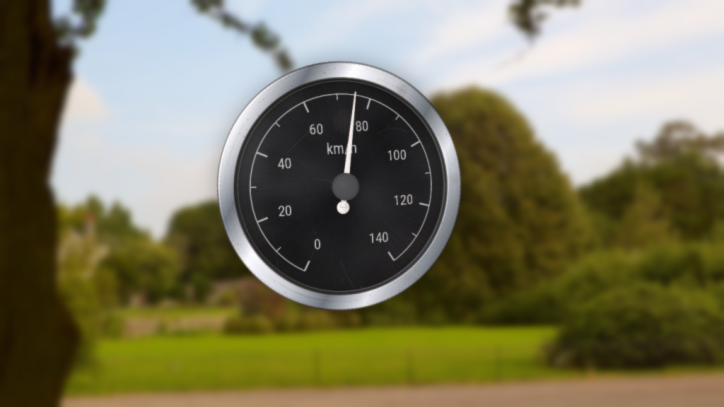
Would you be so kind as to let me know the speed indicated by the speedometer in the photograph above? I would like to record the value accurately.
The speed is 75 km/h
